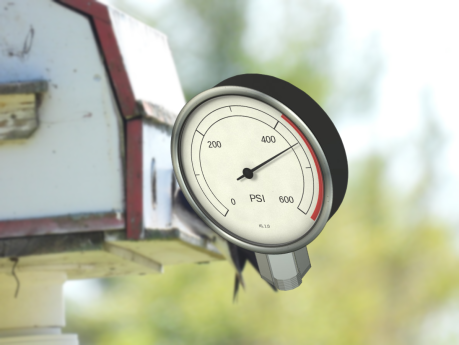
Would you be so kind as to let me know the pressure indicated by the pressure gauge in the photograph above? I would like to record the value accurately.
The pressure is 450 psi
